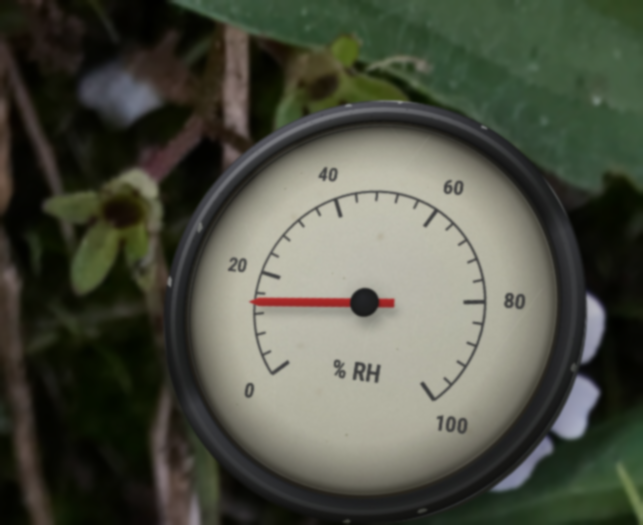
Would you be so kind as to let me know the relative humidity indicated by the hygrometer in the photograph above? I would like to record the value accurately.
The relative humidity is 14 %
